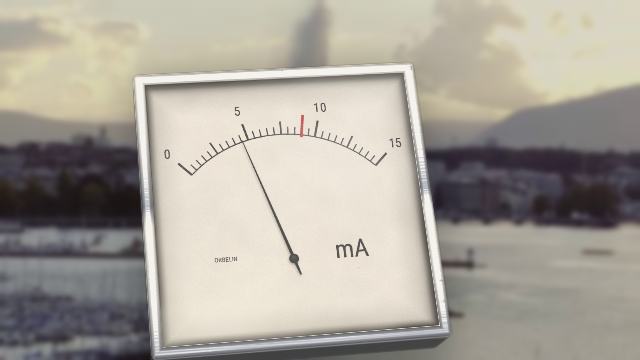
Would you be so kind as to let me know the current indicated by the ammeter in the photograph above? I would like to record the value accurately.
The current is 4.5 mA
